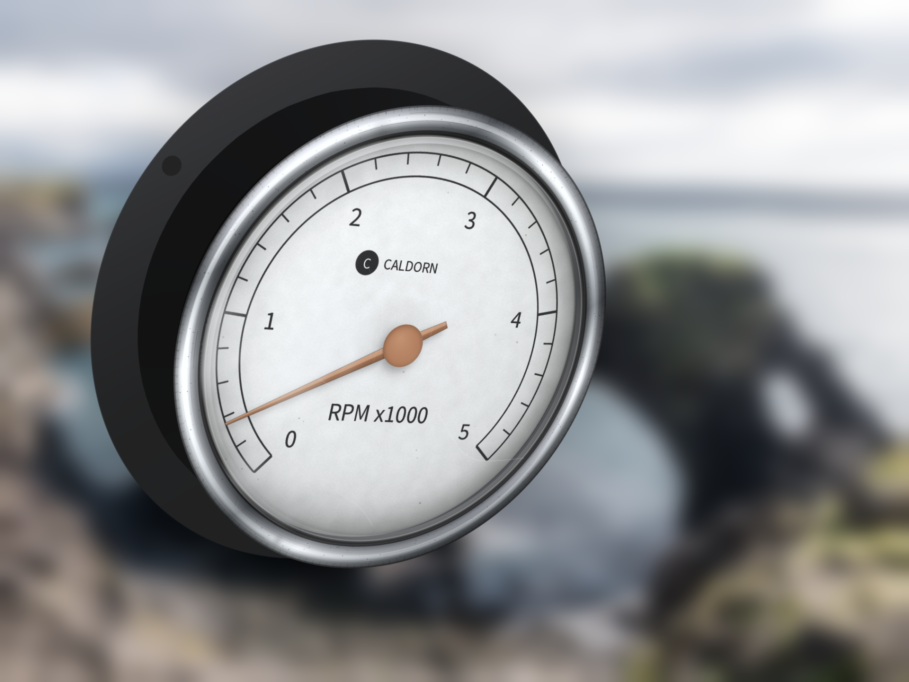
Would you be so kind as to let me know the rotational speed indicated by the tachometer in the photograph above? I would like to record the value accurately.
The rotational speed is 400 rpm
